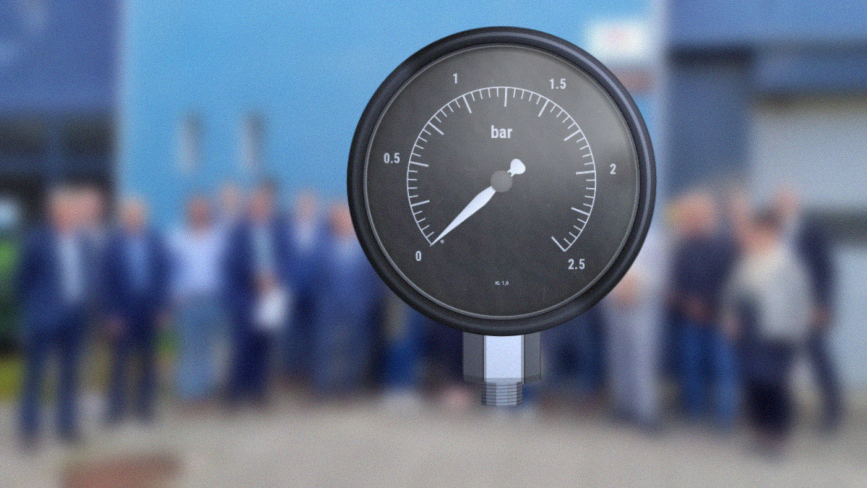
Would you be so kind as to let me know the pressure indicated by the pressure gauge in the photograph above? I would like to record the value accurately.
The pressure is 0 bar
